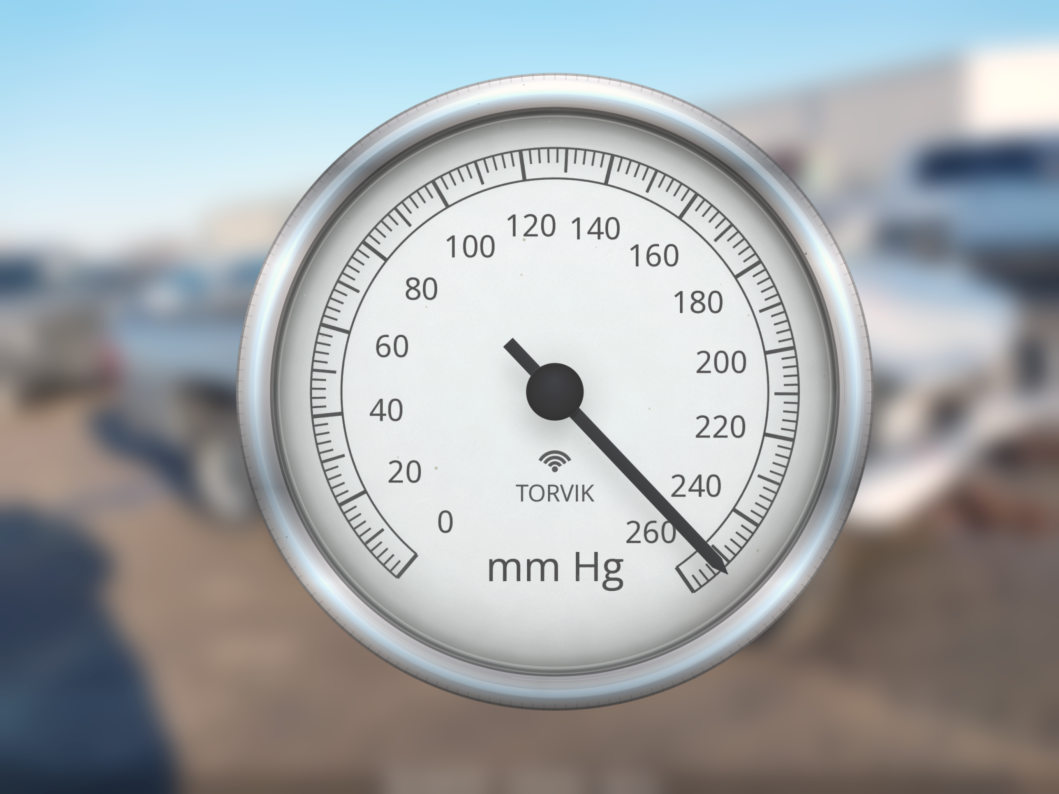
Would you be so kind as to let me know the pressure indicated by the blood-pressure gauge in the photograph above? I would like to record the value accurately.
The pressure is 252 mmHg
